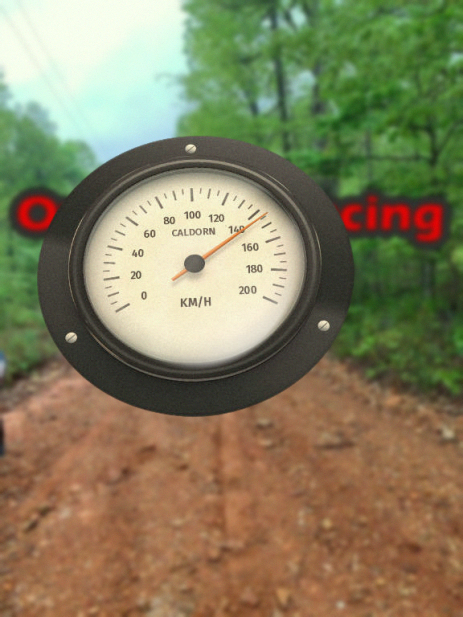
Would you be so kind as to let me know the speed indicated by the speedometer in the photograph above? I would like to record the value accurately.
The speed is 145 km/h
